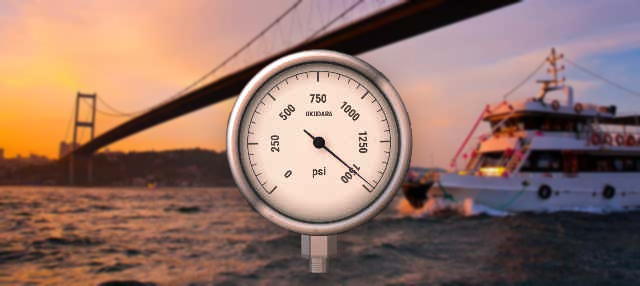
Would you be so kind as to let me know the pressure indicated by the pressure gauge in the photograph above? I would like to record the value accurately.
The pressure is 1475 psi
